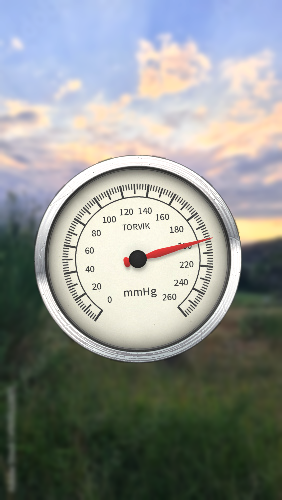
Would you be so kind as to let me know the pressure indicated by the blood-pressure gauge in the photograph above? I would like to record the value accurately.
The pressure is 200 mmHg
